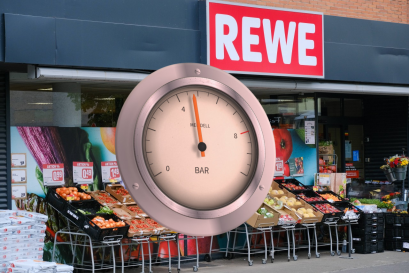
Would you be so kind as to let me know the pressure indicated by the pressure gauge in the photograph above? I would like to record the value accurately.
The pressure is 4.75 bar
